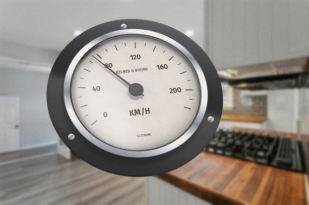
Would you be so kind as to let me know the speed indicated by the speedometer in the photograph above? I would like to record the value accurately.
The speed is 75 km/h
